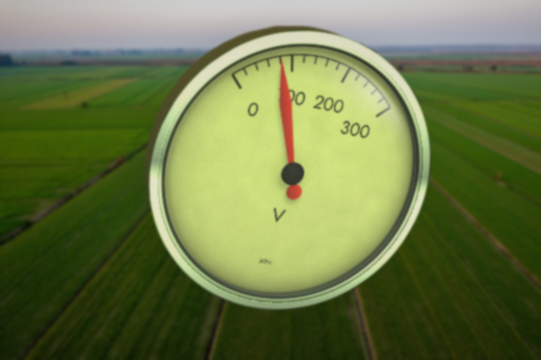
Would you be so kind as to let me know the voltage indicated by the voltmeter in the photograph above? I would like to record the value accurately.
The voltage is 80 V
